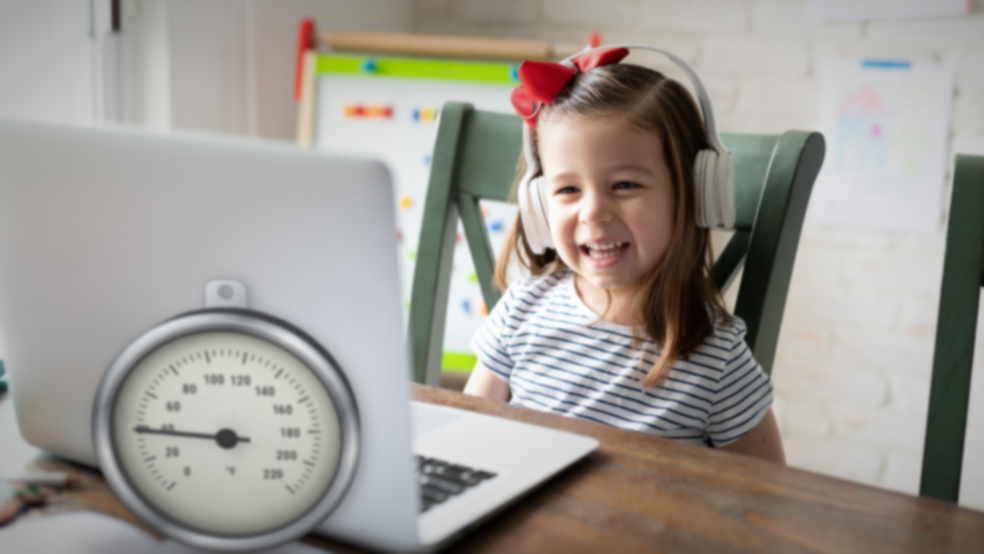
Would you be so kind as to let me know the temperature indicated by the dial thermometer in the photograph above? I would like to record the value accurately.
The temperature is 40 °F
